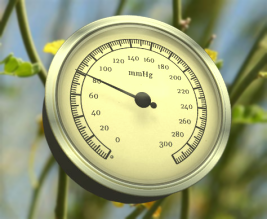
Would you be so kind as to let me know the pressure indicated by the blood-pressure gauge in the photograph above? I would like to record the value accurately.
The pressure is 80 mmHg
